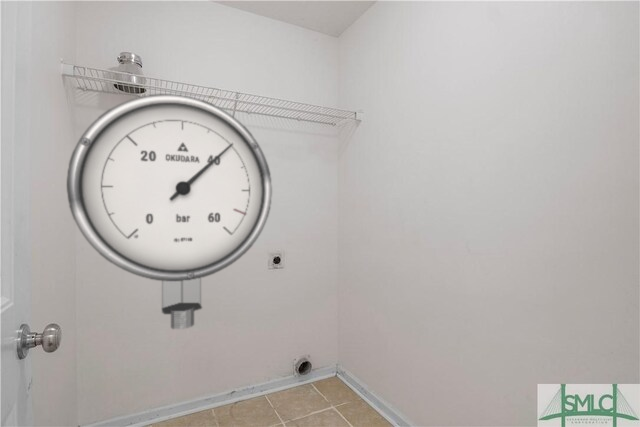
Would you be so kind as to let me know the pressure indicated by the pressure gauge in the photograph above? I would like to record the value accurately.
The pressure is 40 bar
